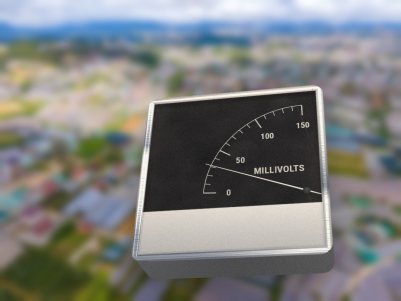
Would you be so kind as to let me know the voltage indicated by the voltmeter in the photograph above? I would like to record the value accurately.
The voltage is 30 mV
